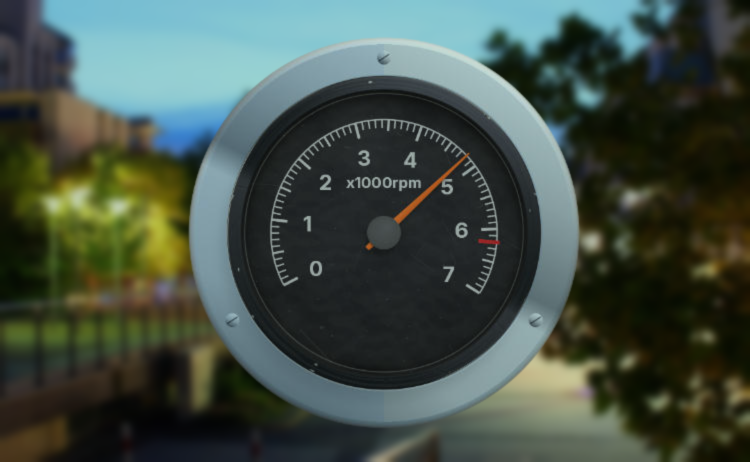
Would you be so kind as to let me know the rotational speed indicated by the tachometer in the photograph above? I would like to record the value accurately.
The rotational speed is 4800 rpm
